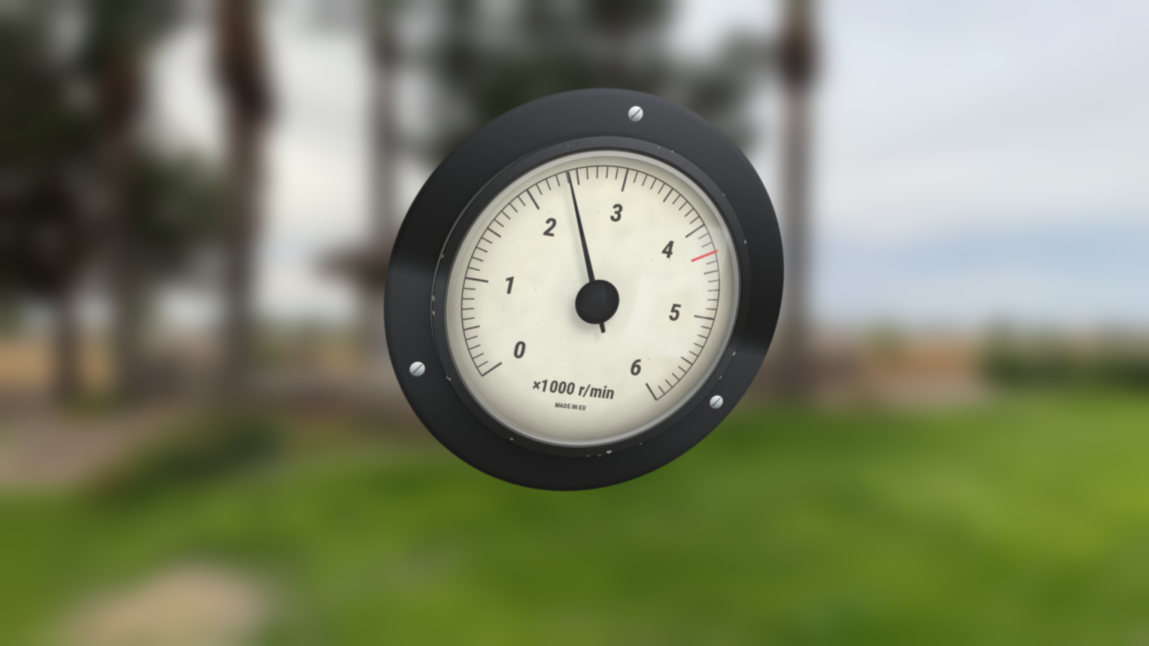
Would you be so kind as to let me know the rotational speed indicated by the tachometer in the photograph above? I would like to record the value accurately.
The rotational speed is 2400 rpm
